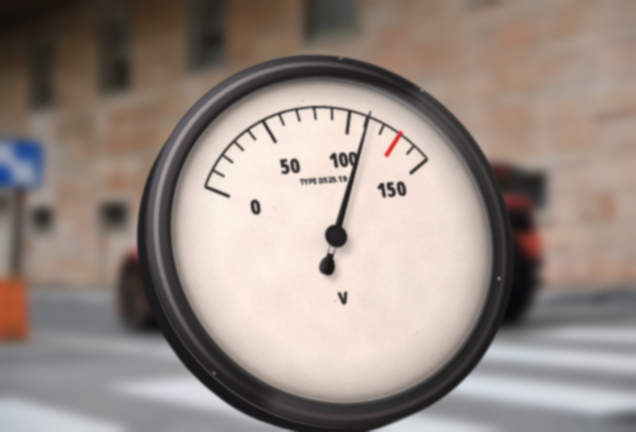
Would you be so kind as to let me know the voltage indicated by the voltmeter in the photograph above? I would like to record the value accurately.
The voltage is 110 V
